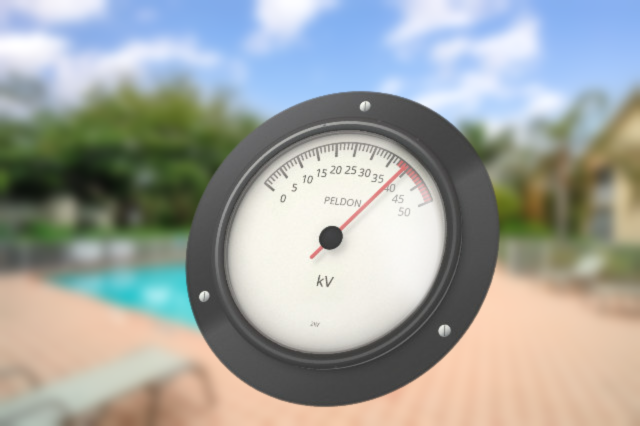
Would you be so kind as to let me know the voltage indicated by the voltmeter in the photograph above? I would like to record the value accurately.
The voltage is 40 kV
